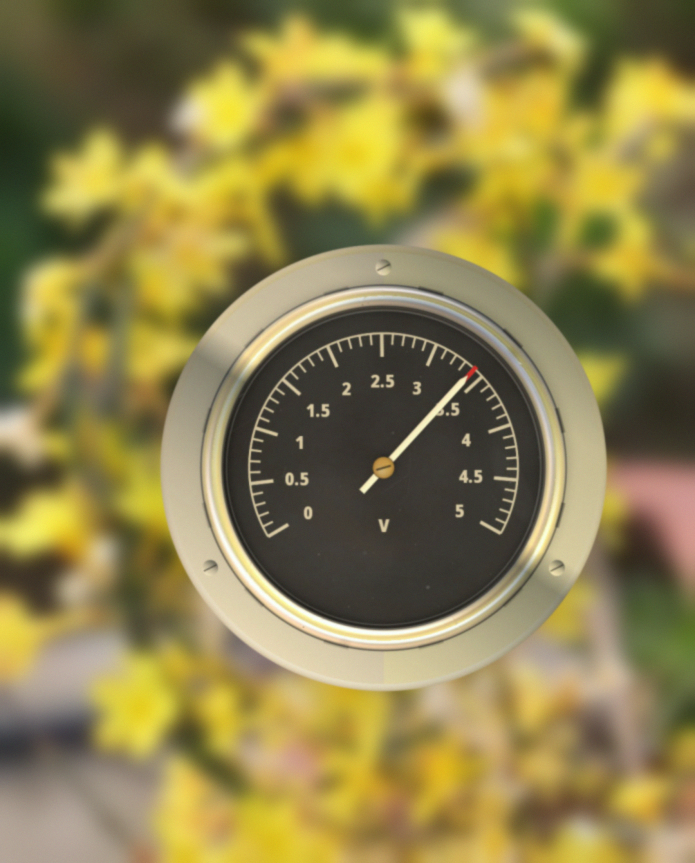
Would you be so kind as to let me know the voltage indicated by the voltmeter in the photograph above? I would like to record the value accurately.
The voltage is 3.4 V
